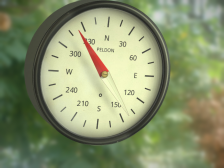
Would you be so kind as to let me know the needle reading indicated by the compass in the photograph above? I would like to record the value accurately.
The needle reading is 322.5 °
